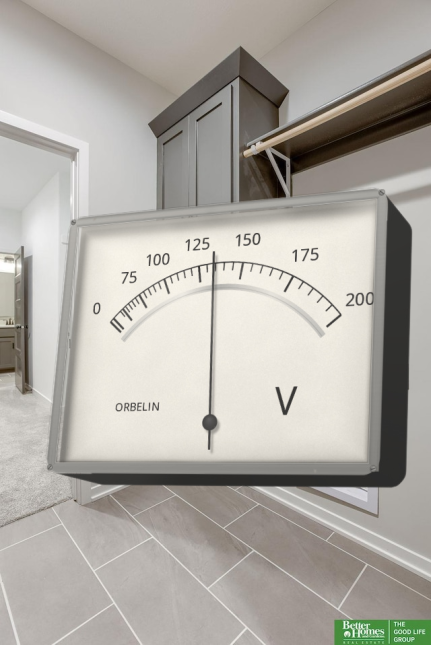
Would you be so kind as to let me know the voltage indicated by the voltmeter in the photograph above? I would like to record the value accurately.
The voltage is 135 V
